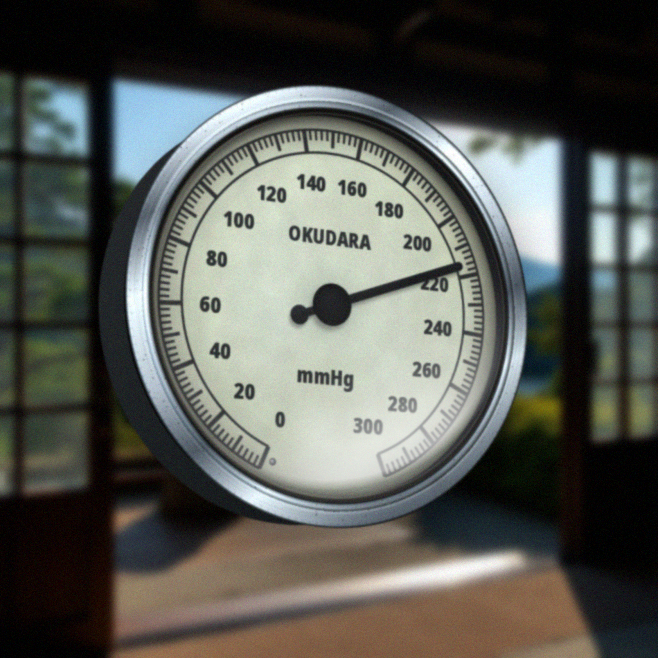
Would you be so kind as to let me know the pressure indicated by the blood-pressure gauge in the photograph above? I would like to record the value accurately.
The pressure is 216 mmHg
